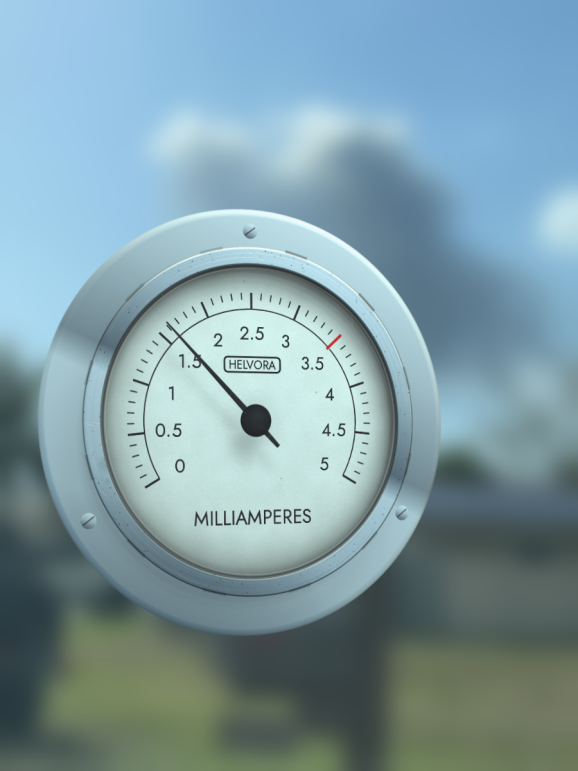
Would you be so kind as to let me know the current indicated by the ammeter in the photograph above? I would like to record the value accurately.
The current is 1.6 mA
